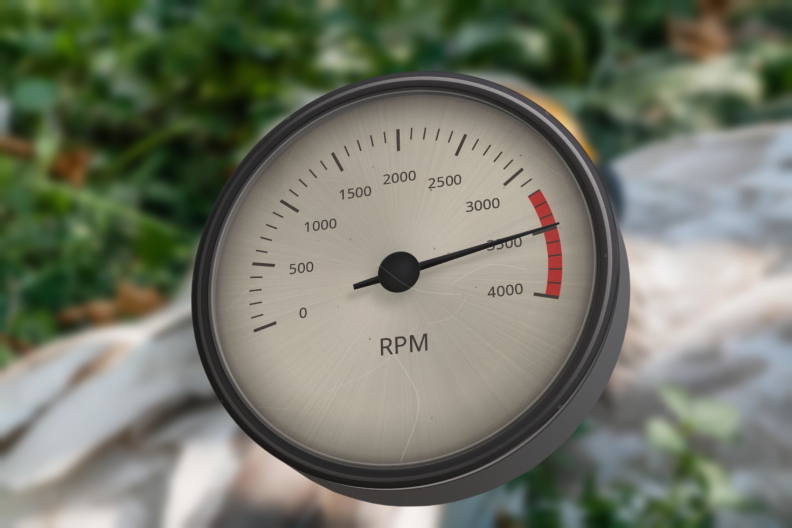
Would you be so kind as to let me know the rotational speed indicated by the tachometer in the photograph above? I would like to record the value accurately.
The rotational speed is 3500 rpm
